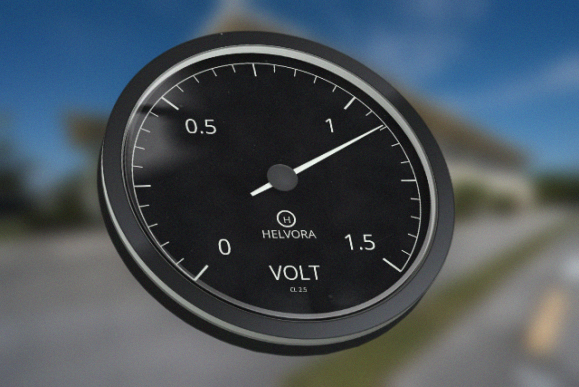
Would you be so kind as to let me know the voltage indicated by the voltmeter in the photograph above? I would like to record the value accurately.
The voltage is 1.1 V
